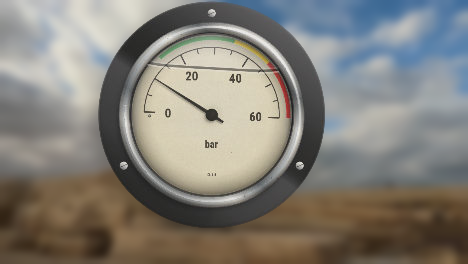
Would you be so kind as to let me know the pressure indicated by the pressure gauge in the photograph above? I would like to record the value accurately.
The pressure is 10 bar
